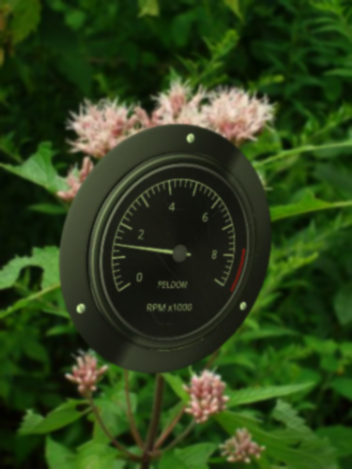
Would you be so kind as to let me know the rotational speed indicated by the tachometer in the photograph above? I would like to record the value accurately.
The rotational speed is 1400 rpm
